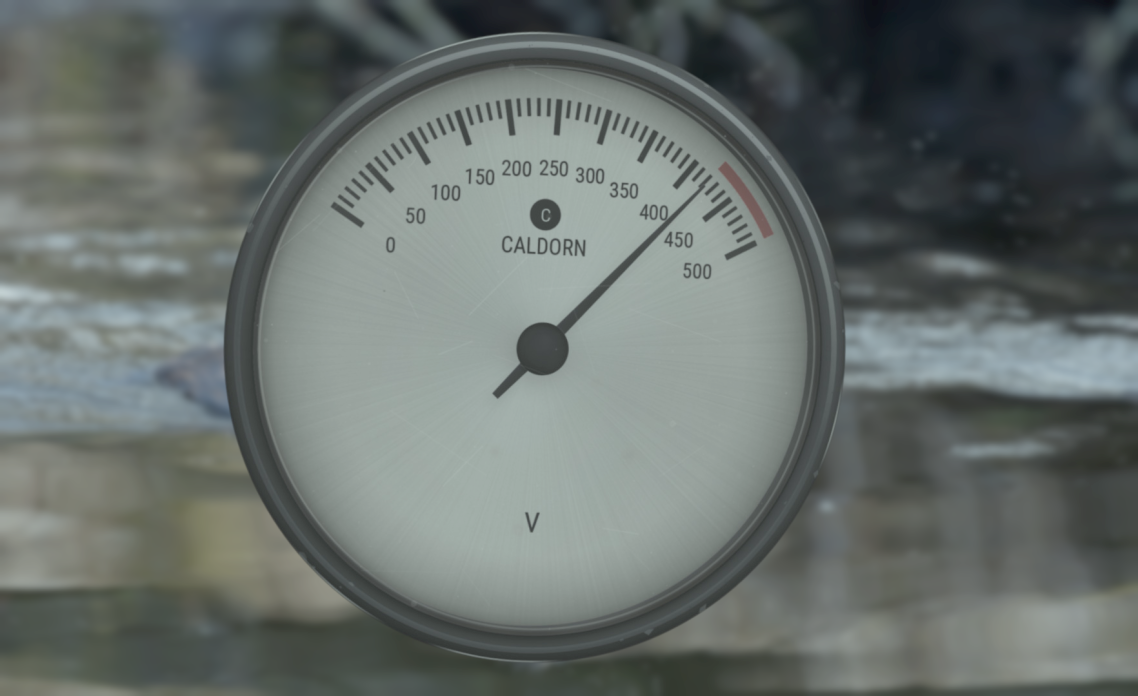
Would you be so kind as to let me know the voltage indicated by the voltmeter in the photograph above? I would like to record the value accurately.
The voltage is 420 V
